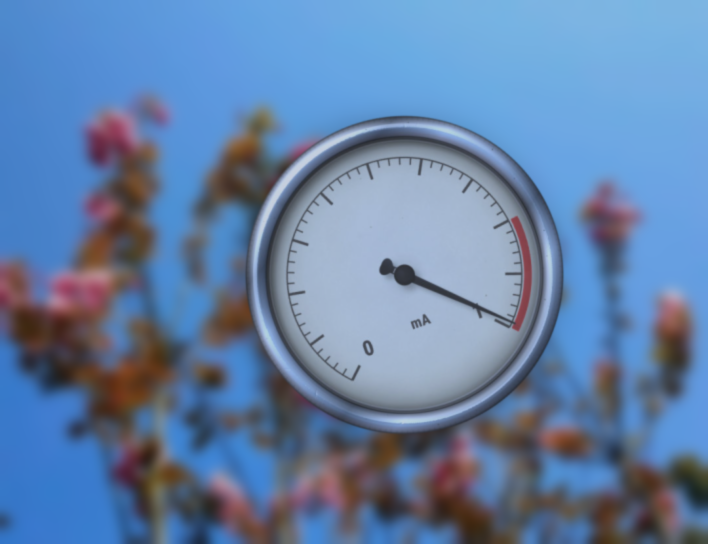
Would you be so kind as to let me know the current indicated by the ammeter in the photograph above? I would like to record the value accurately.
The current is 0.99 mA
